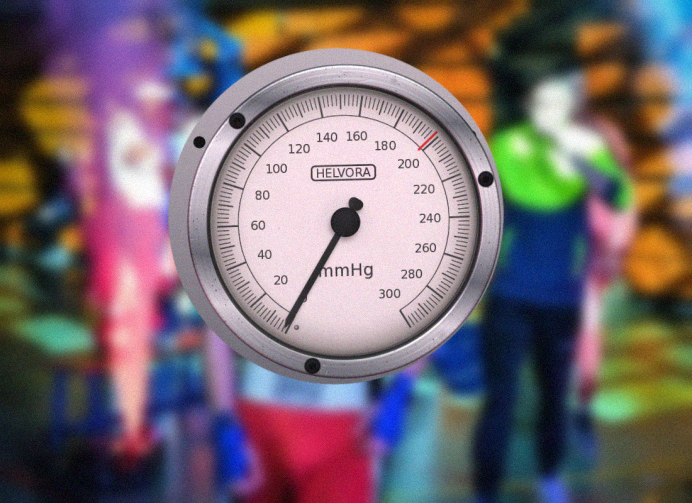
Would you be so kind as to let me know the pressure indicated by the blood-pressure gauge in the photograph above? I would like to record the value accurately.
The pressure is 2 mmHg
